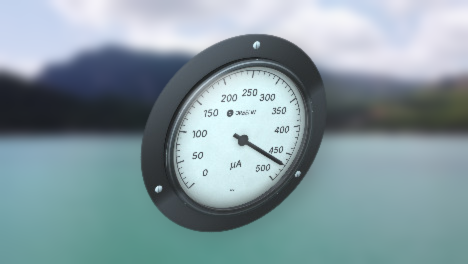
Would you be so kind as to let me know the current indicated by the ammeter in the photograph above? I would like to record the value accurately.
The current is 470 µA
